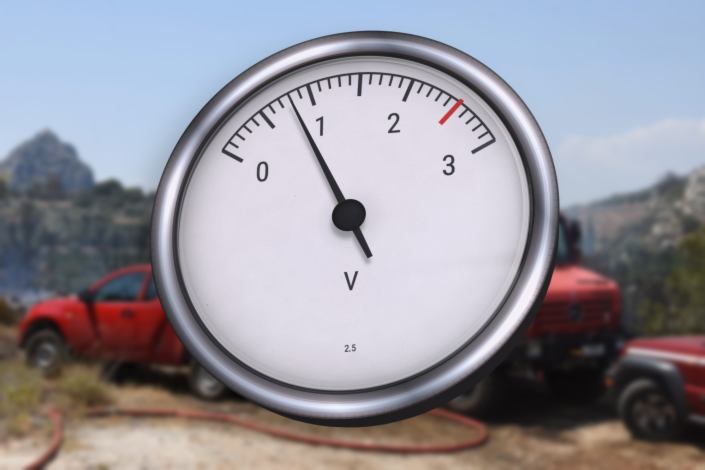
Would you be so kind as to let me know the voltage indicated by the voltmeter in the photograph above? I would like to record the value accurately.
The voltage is 0.8 V
